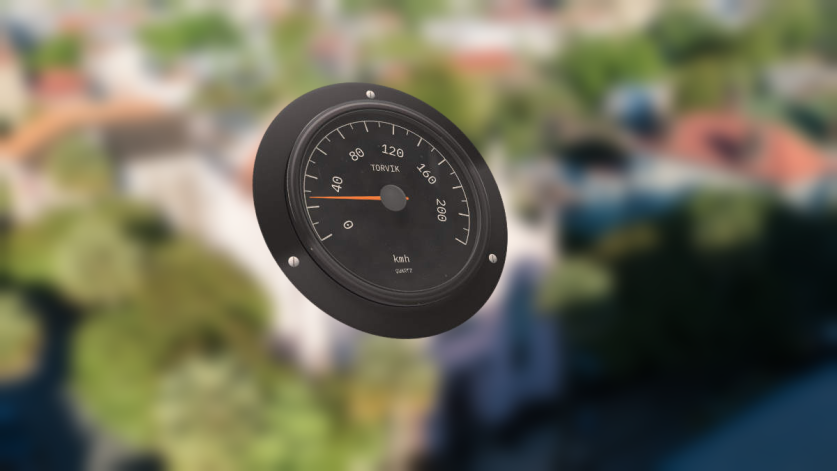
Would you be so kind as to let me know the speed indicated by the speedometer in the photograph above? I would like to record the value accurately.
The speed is 25 km/h
